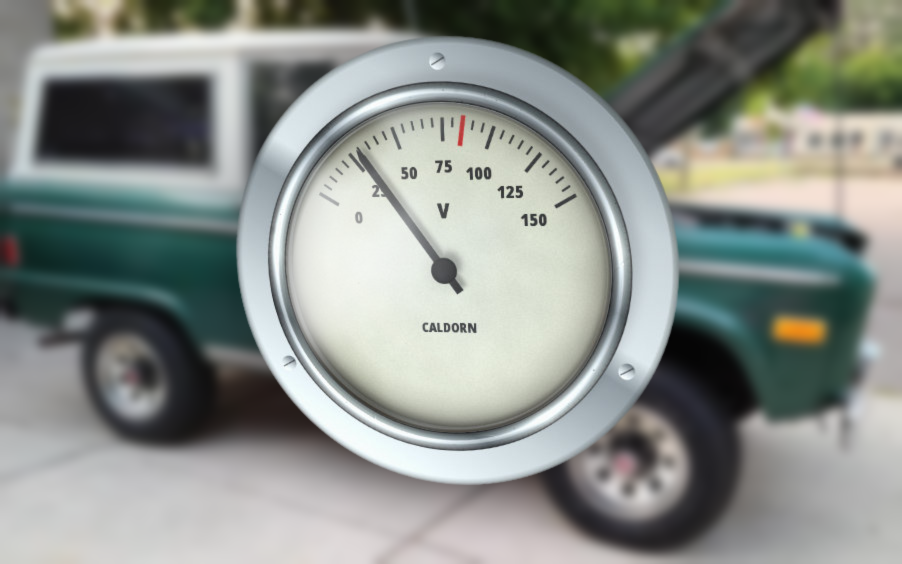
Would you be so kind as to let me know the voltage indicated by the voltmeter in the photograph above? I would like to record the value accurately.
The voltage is 30 V
